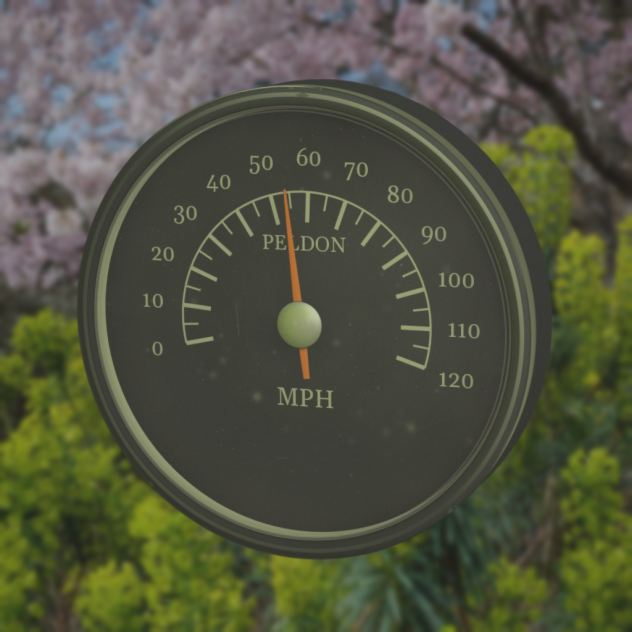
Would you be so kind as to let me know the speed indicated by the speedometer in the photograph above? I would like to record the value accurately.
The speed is 55 mph
